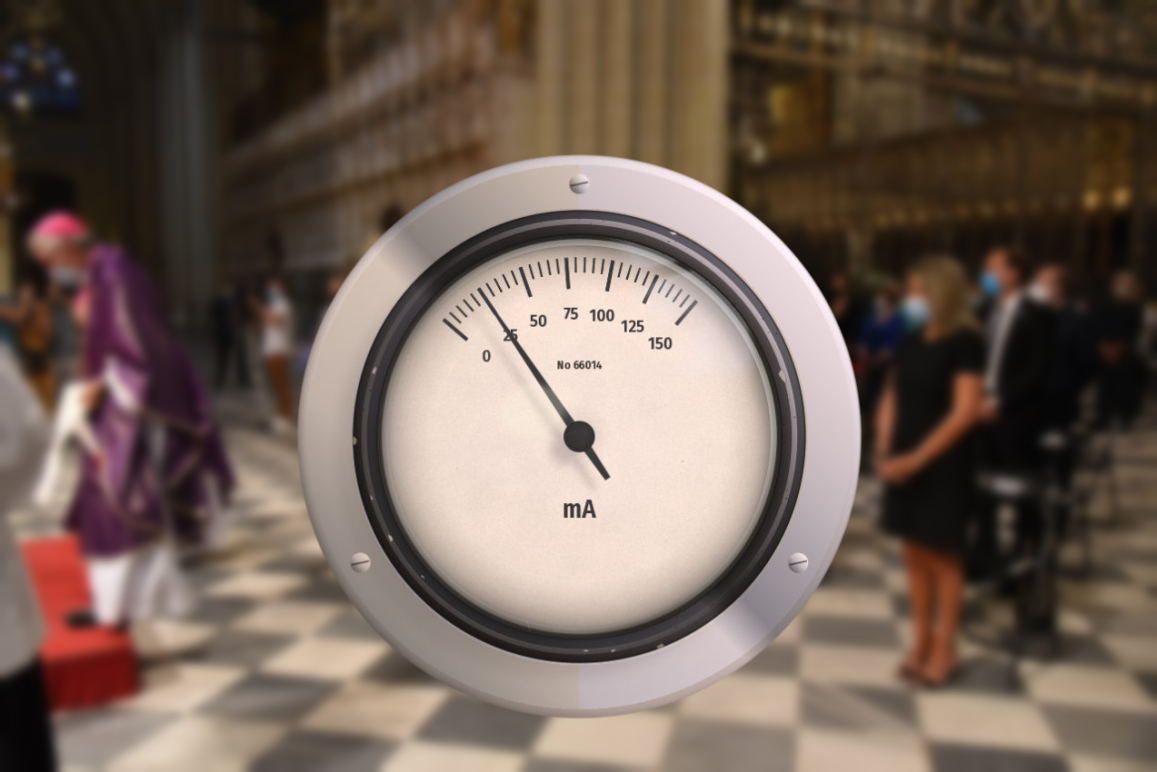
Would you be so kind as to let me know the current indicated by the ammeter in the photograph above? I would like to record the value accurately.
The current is 25 mA
